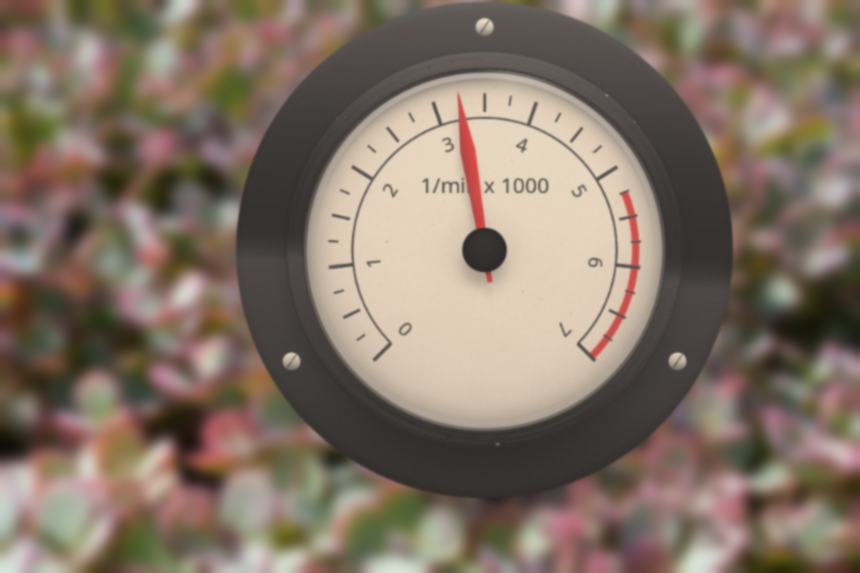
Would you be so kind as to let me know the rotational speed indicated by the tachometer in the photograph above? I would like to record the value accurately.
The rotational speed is 3250 rpm
